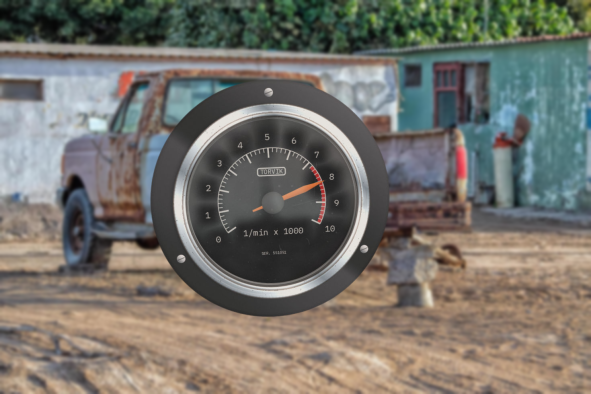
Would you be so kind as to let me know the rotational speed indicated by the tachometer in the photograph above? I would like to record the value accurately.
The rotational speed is 8000 rpm
